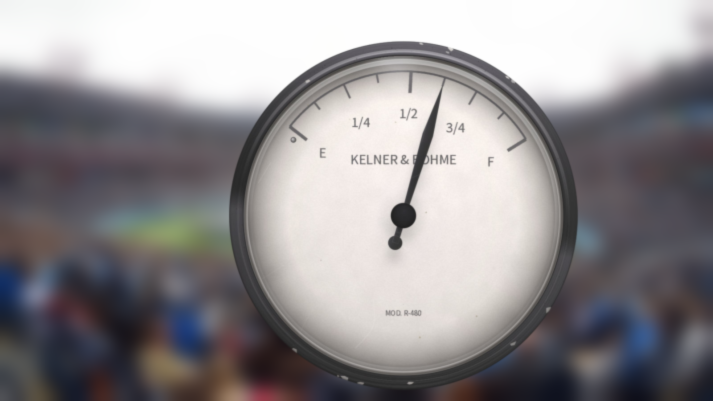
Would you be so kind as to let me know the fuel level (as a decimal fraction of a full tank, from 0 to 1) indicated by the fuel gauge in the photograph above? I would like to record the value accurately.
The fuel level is 0.625
